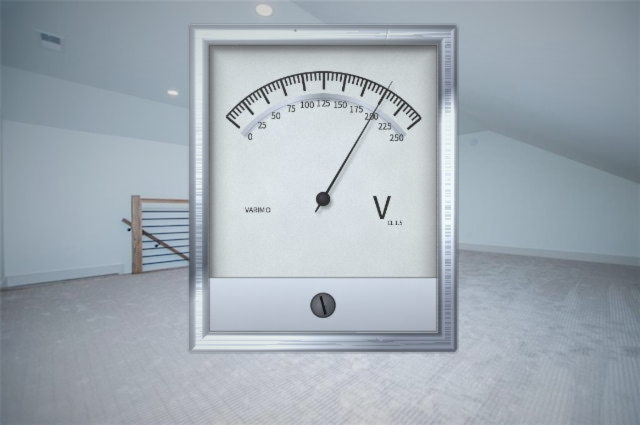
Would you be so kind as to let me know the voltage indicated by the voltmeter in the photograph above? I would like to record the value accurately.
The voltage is 200 V
